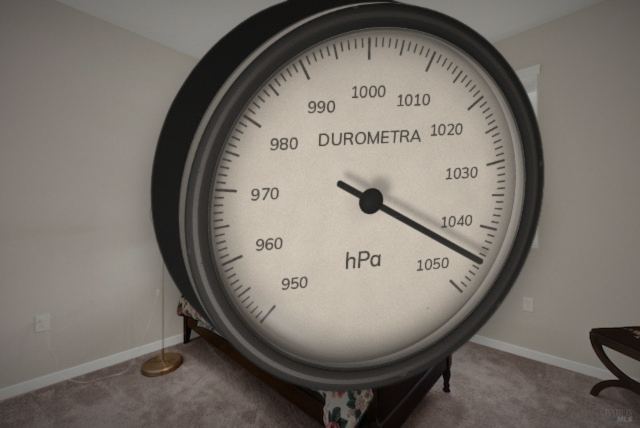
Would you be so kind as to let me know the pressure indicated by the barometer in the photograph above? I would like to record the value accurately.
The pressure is 1045 hPa
